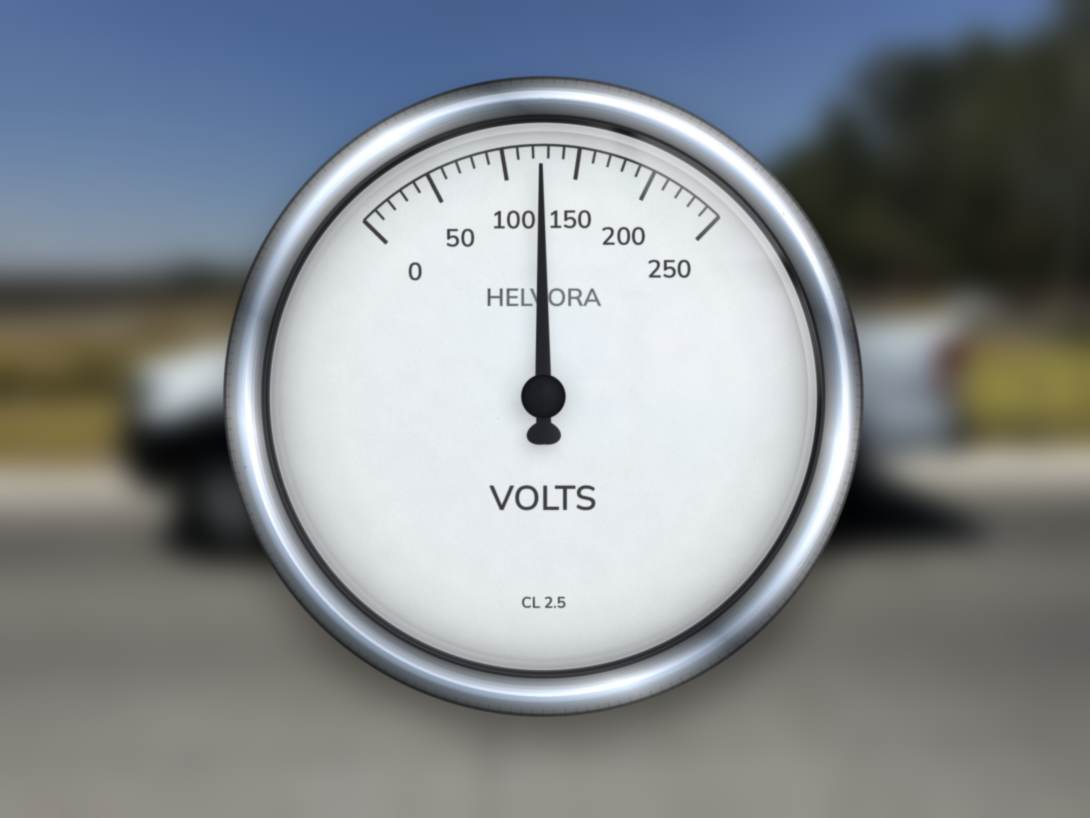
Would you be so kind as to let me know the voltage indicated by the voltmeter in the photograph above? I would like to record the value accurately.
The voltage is 125 V
